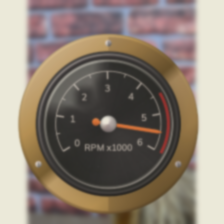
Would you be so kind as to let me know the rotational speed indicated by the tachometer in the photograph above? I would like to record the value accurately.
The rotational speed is 5500 rpm
